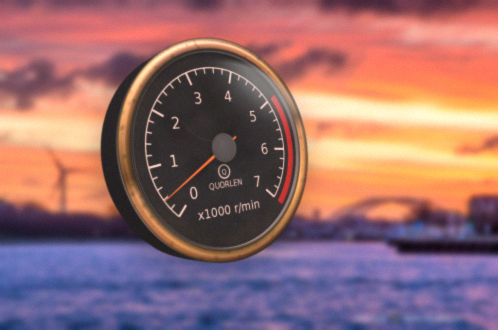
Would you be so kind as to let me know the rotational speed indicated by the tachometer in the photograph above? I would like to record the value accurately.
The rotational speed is 400 rpm
